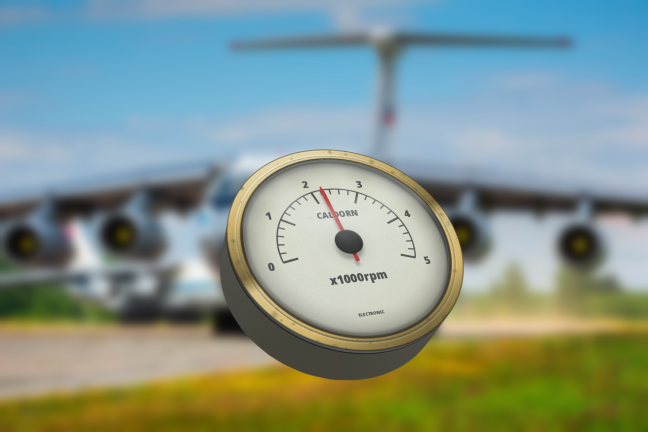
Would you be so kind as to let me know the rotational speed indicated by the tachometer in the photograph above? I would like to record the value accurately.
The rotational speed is 2200 rpm
